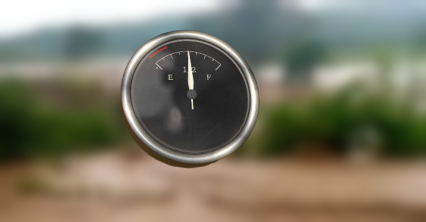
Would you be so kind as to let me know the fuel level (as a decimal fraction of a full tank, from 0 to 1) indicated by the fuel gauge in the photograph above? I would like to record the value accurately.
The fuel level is 0.5
